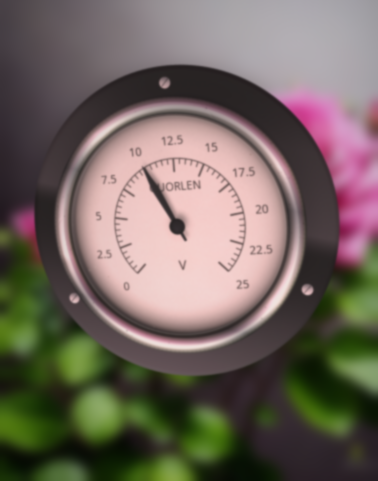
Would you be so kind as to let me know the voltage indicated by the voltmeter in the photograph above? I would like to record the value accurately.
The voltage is 10 V
